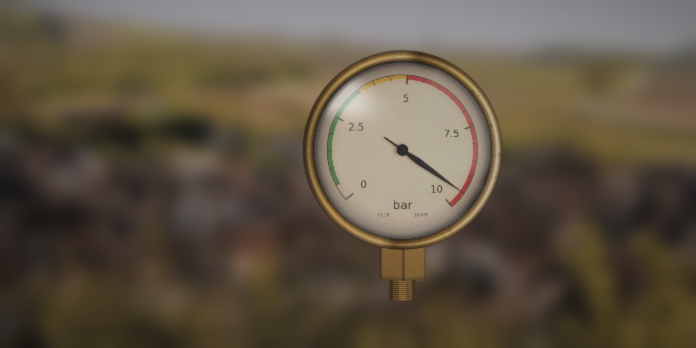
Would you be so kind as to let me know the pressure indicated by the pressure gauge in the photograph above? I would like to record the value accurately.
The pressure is 9.5 bar
